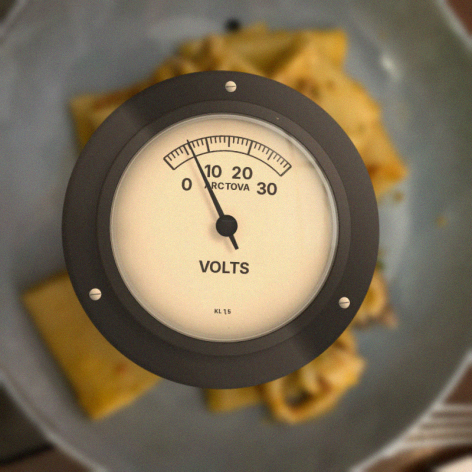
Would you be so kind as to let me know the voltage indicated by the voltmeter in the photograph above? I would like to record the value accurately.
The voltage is 6 V
